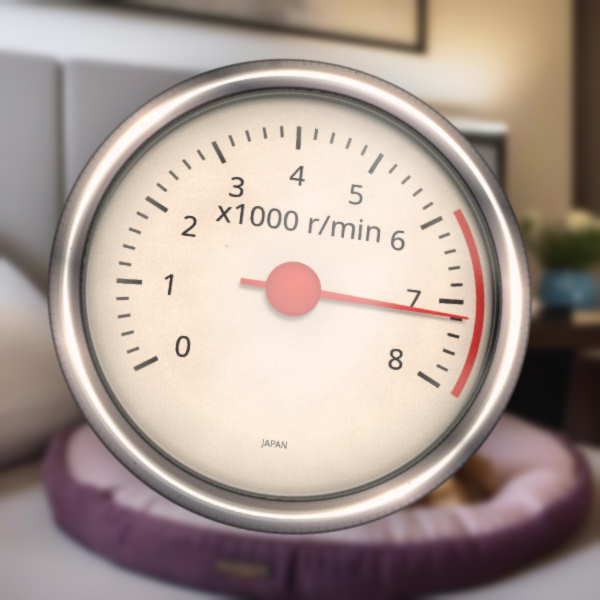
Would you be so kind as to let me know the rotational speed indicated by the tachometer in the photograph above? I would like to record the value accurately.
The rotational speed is 7200 rpm
